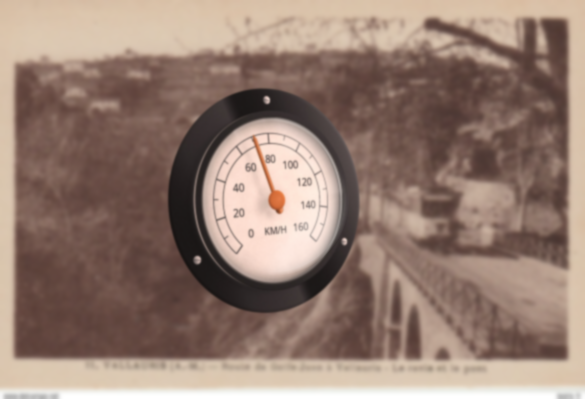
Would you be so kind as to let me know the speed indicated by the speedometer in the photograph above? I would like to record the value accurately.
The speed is 70 km/h
